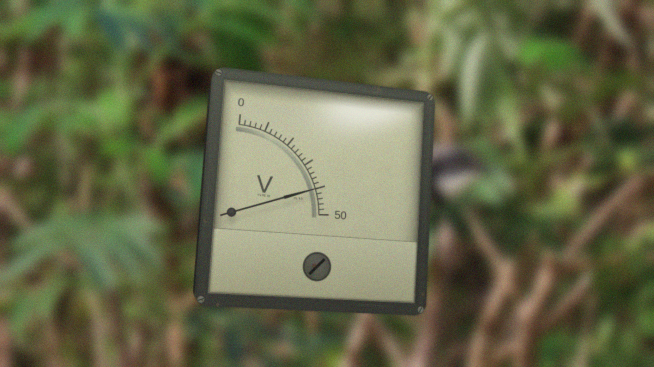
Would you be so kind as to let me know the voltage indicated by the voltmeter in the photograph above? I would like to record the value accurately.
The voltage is 40 V
